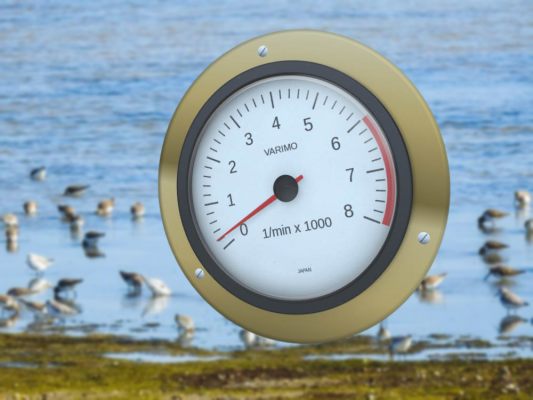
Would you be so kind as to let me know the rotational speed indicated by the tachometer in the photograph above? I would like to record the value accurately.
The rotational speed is 200 rpm
